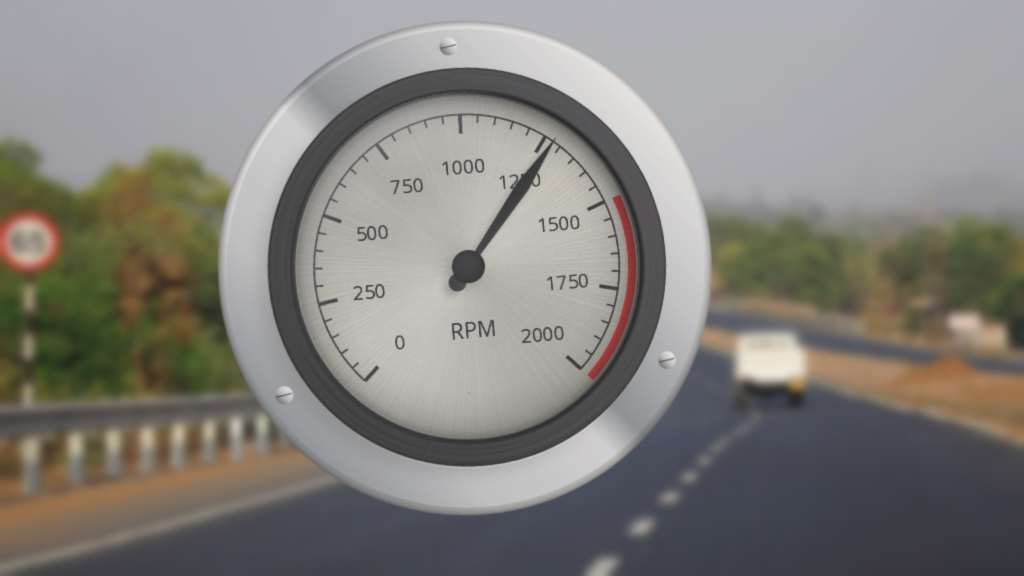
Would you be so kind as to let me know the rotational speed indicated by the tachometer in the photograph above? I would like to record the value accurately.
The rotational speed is 1275 rpm
